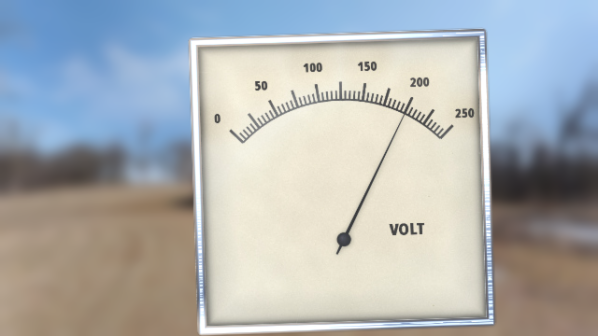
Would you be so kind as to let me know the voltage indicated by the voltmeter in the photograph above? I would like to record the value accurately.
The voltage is 200 V
